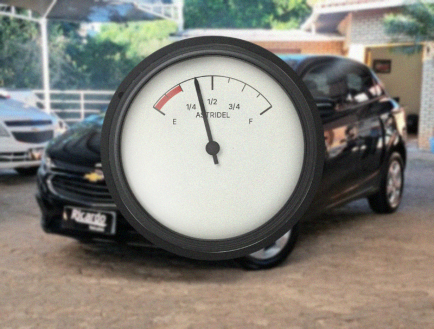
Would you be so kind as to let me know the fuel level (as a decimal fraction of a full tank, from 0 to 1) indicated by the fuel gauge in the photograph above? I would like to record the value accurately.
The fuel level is 0.375
